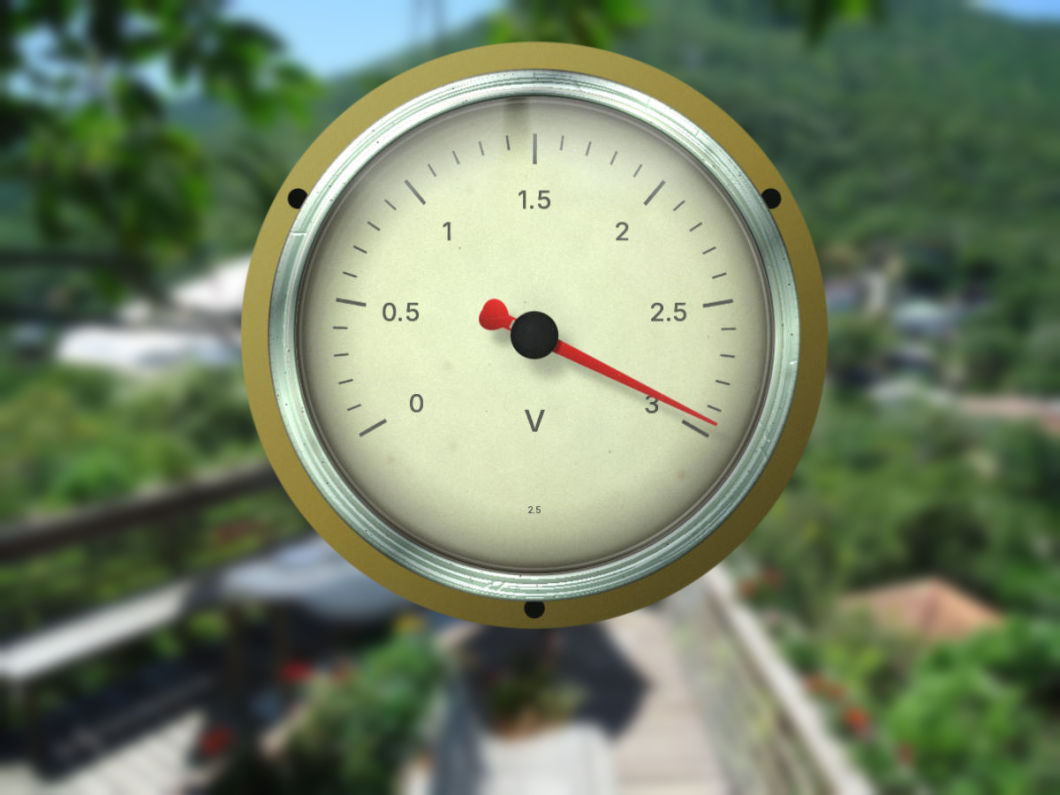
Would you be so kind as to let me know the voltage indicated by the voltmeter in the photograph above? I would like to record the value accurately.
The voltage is 2.95 V
